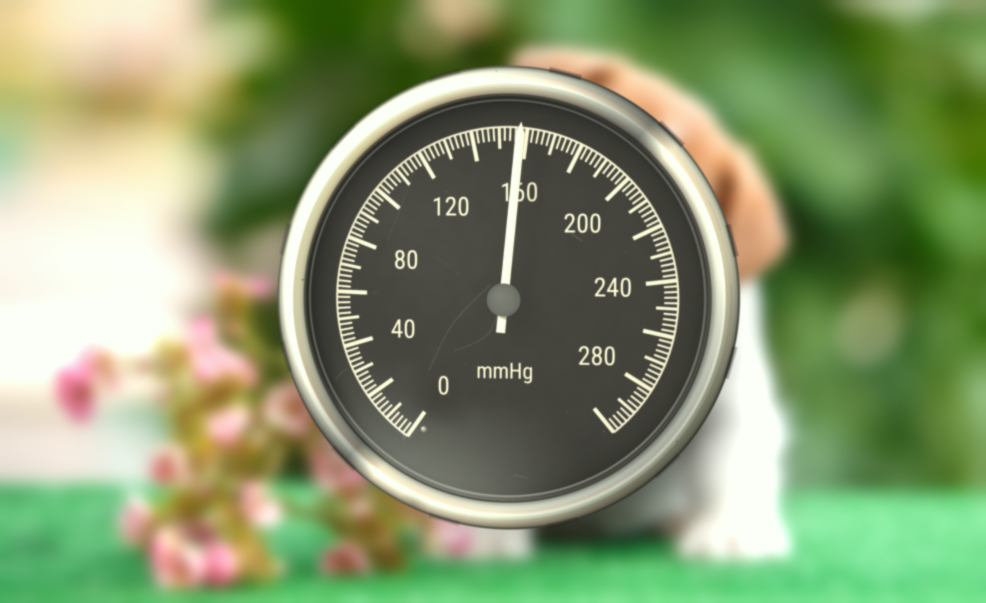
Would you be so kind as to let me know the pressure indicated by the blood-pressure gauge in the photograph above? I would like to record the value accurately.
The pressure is 158 mmHg
